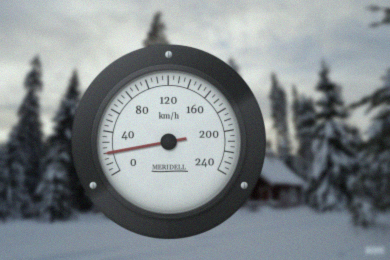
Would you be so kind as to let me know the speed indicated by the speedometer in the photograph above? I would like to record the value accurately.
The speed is 20 km/h
